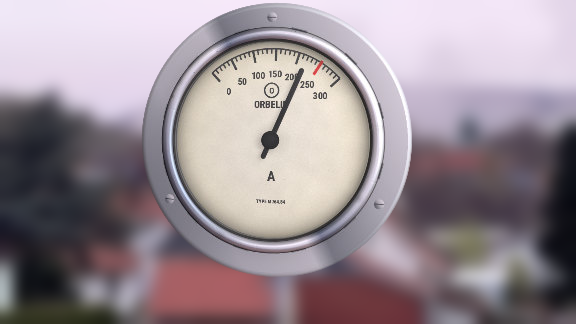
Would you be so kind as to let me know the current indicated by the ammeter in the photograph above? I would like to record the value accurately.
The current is 220 A
